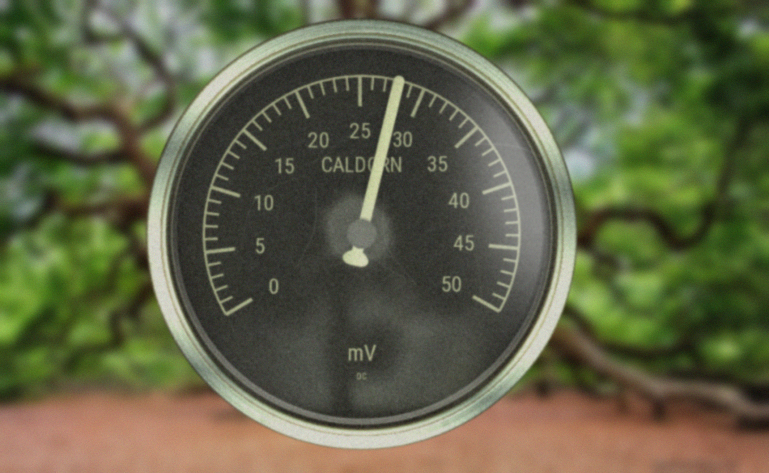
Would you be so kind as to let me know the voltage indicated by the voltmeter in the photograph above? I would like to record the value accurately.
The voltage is 28 mV
